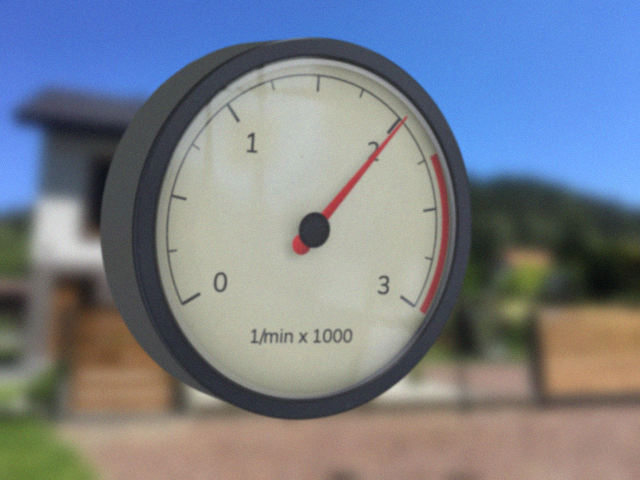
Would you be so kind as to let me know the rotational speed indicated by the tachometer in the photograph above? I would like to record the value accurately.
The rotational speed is 2000 rpm
